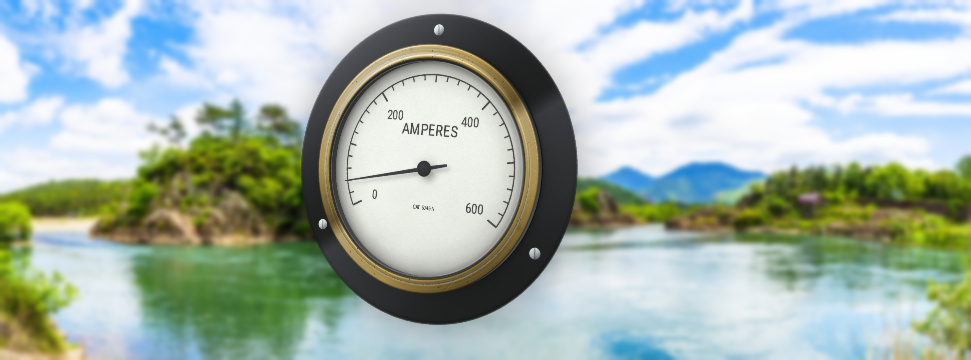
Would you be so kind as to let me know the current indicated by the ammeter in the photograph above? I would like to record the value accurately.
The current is 40 A
